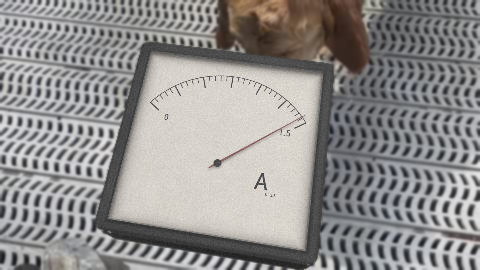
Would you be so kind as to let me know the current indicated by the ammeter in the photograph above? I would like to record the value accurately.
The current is 1.45 A
